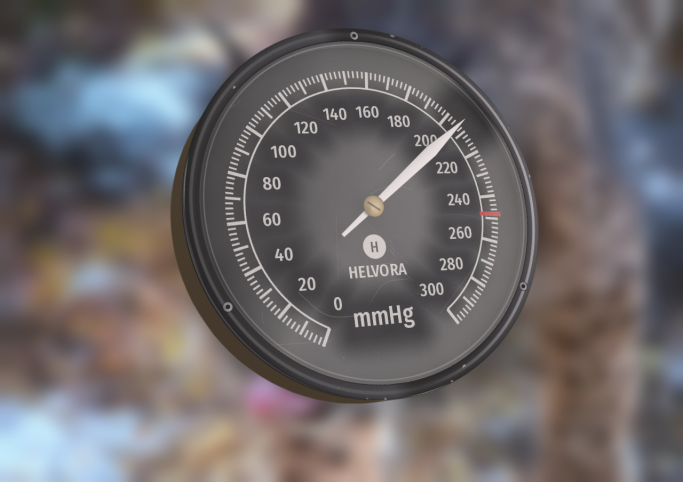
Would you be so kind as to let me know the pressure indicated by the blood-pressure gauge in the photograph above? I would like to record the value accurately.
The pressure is 206 mmHg
